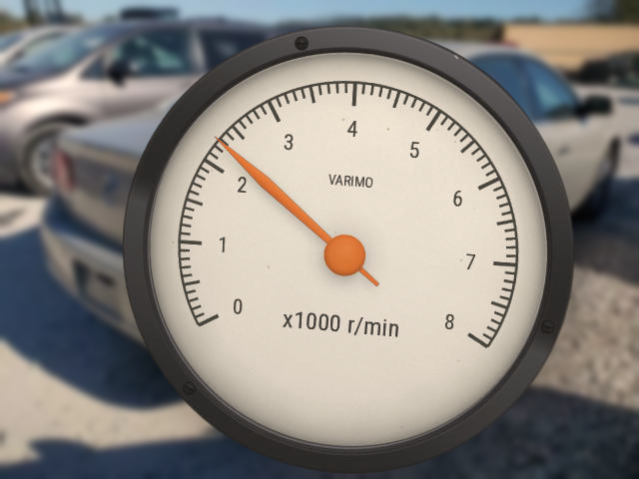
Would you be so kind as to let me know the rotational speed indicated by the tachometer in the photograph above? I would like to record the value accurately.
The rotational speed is 2300 rpm
